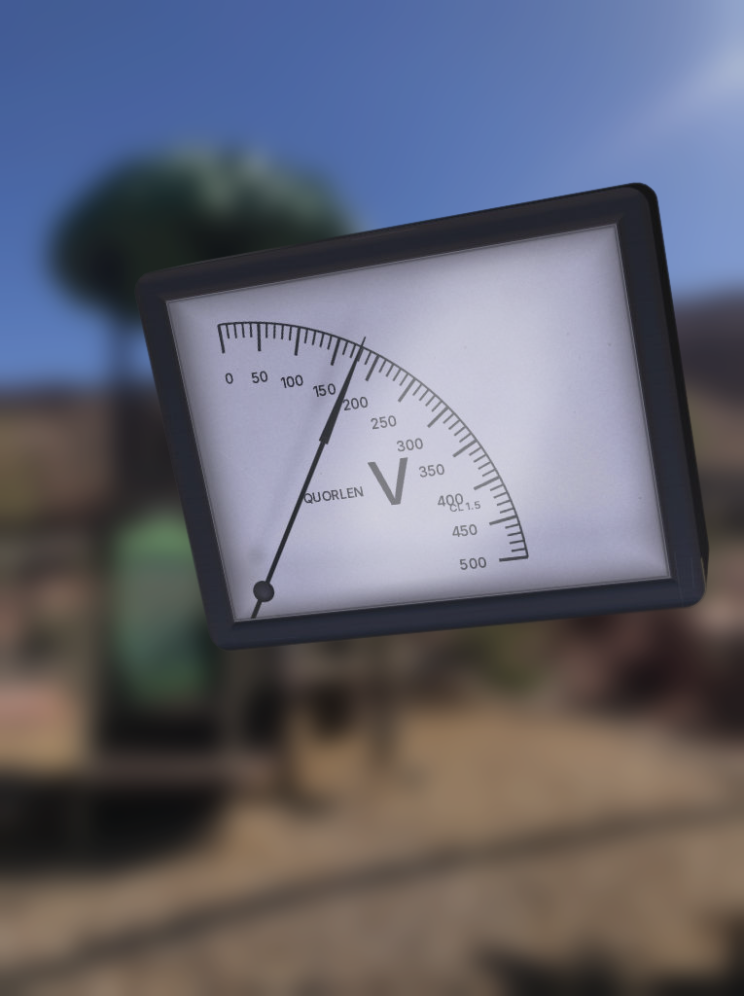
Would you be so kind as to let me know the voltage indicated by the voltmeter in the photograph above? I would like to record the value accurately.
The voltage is 180 V
